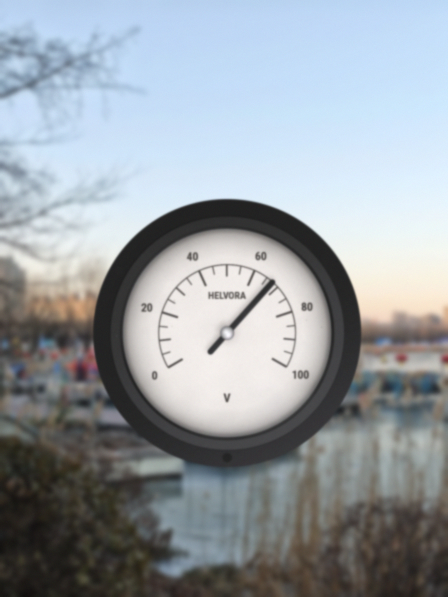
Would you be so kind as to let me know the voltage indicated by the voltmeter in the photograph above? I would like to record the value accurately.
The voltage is 67.5 V
